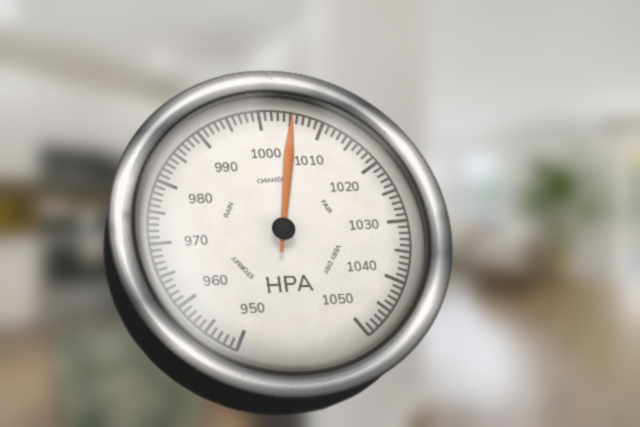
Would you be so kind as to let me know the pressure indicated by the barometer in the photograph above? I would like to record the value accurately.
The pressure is 1005 hPa
